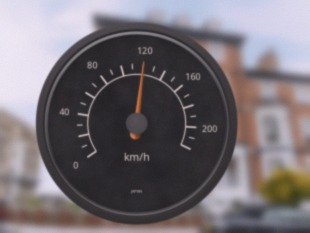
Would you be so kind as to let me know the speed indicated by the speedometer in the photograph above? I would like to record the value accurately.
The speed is 120 km/h
